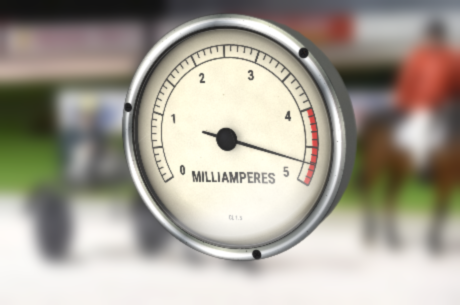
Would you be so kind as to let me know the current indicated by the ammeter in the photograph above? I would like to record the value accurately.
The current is 4.7 mA
